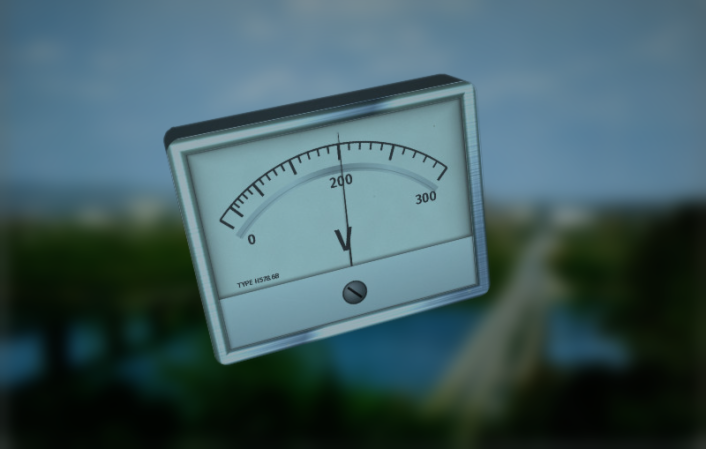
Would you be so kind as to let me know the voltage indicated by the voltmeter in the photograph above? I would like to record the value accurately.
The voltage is 200 V
